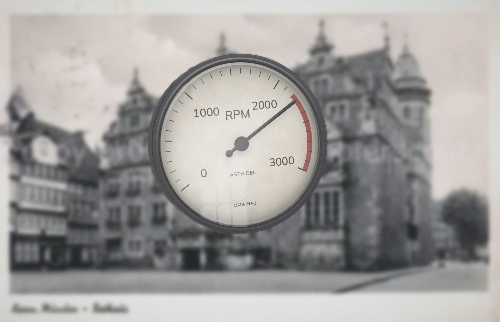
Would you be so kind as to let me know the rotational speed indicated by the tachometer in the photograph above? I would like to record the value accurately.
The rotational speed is 2250 rpm
